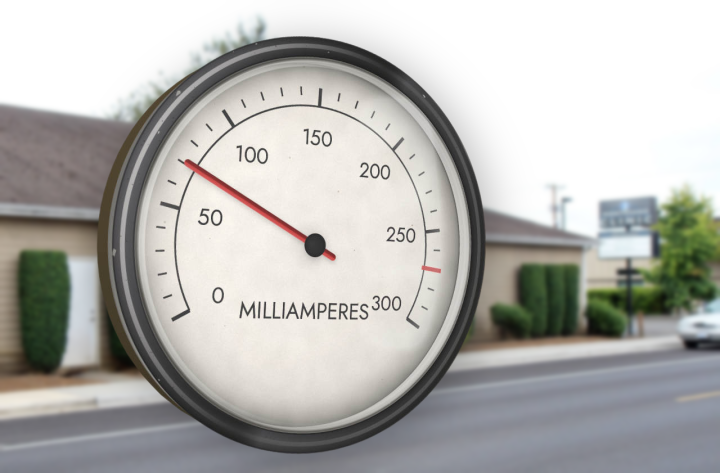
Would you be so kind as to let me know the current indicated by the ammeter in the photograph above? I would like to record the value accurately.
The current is 70 mA
